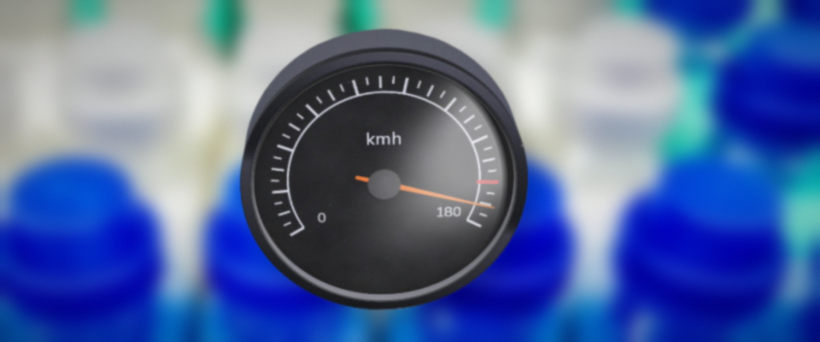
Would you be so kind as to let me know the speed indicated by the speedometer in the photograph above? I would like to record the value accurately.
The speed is 170 km/h
